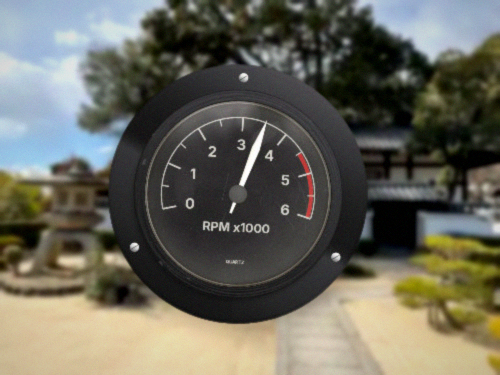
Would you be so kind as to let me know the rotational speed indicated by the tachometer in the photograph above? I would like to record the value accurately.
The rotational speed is 3500 rpm
